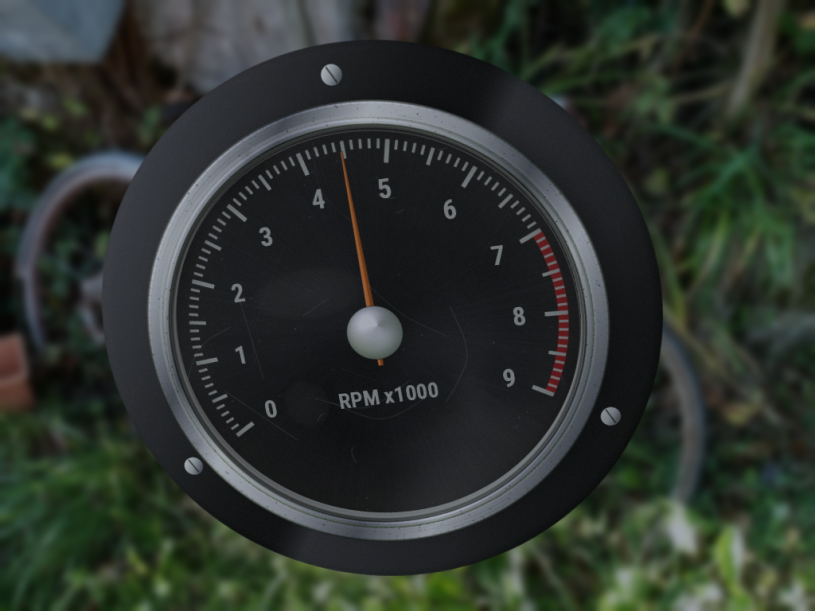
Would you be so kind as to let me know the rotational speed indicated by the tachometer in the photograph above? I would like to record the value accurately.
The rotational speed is 4500 rpm
